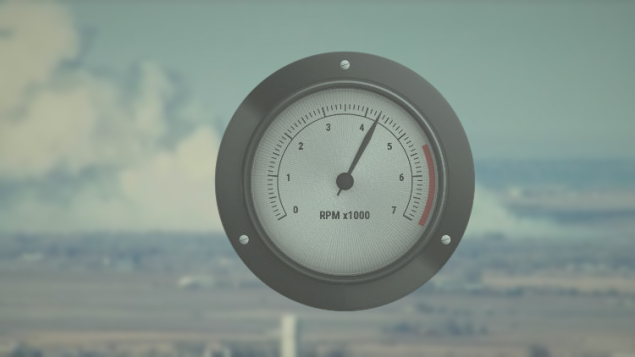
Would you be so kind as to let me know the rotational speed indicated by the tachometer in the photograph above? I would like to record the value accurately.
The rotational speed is 4300 rpm
